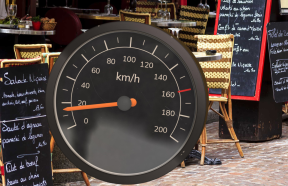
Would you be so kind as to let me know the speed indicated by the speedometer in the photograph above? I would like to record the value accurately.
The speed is 15 km/h
